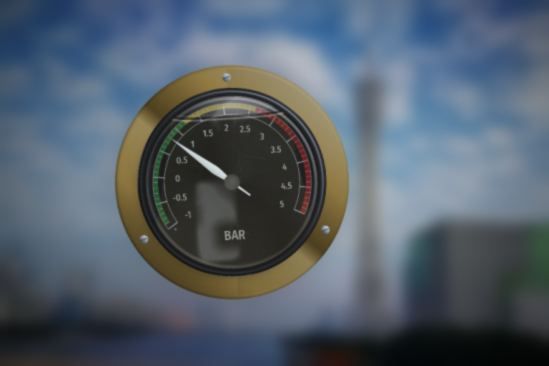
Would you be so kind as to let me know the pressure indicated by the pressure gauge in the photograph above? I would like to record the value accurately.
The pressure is 0.8 bar
